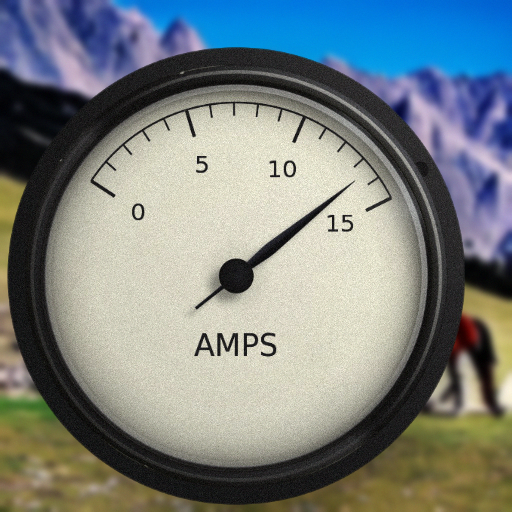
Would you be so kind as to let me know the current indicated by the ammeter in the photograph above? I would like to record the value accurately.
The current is 13.5 A
